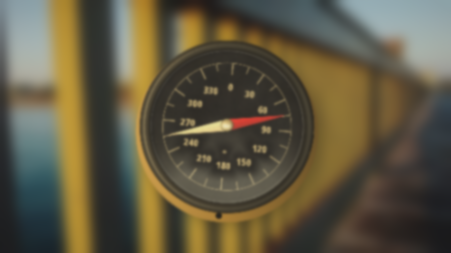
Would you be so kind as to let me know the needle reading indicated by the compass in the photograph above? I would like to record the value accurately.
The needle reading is 75 °
